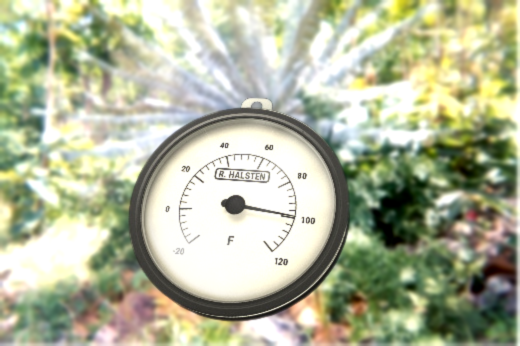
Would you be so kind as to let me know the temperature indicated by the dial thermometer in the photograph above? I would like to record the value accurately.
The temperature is 100 °F
